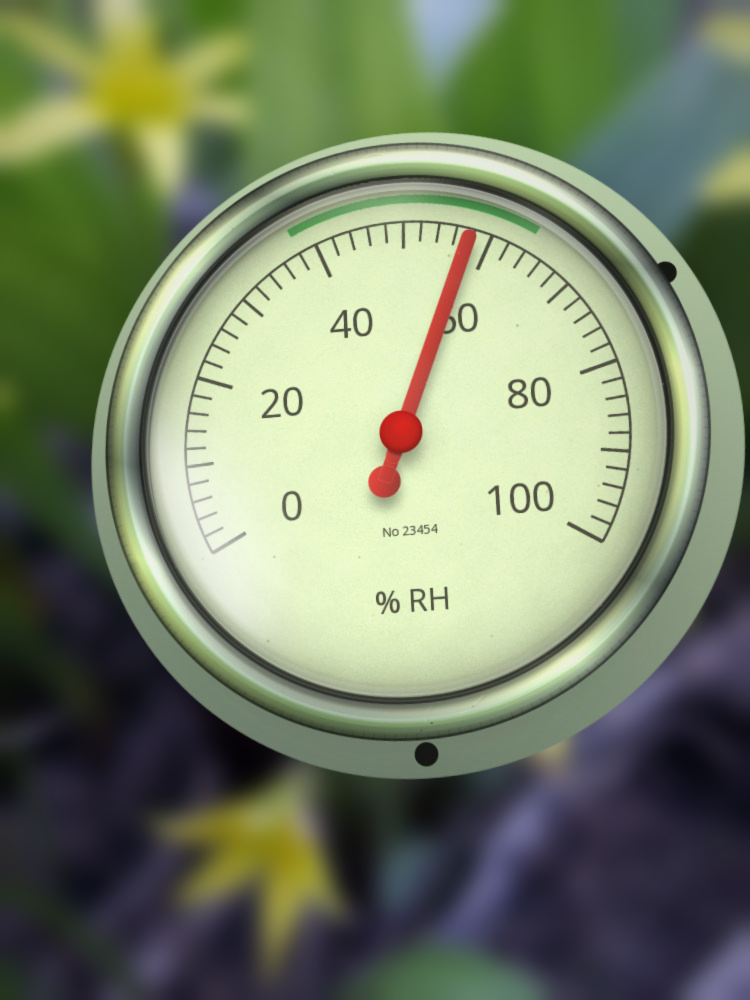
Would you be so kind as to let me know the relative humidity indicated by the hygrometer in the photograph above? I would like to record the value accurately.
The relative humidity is 58 %
